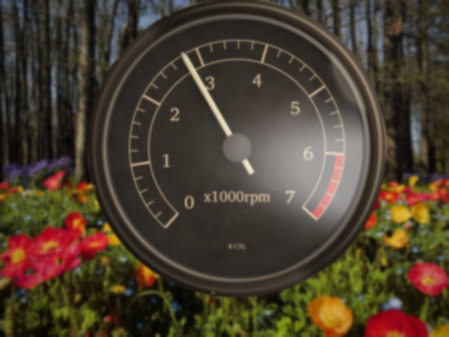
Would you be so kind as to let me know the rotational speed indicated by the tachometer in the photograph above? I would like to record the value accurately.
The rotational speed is 2800 rpm
